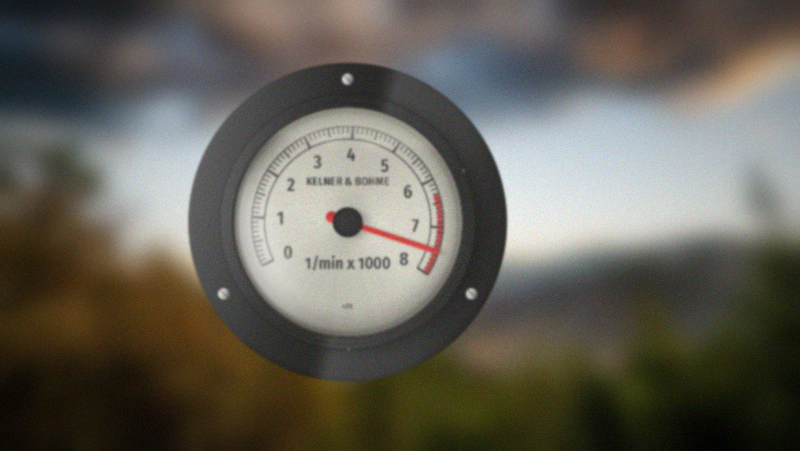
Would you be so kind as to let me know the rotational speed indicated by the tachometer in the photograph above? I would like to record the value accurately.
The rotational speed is 7500 rpm
